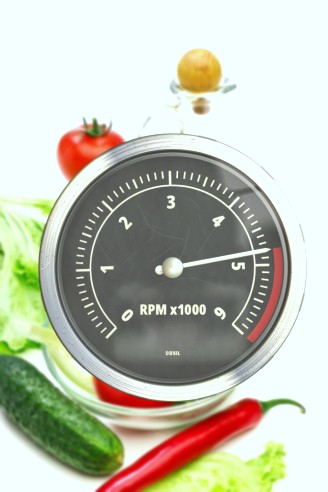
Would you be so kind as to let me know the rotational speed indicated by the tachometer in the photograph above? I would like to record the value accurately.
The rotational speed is 4800 rpm
